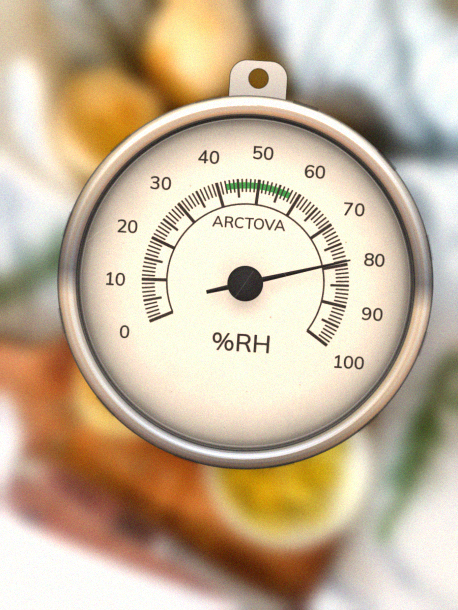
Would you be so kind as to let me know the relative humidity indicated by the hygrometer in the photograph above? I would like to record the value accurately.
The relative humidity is 79 %
